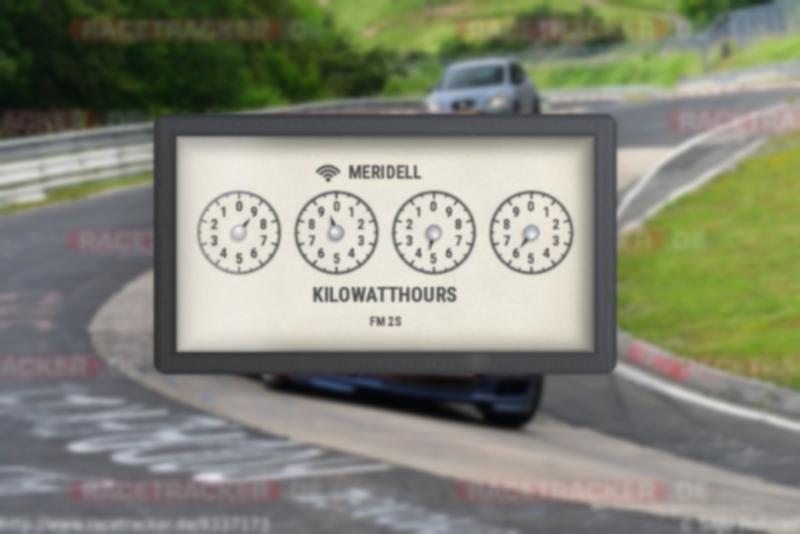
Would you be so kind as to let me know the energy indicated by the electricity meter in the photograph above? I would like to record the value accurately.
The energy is 8946 kWh
